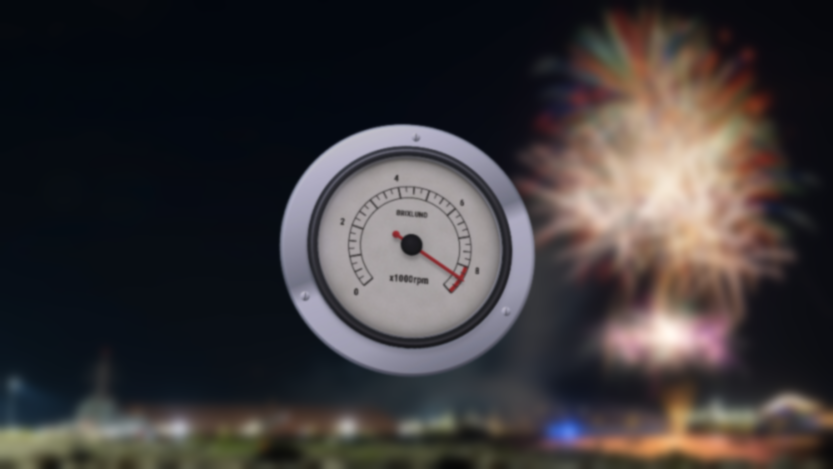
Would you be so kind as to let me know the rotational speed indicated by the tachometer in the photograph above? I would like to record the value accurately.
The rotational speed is 8500 rpm
